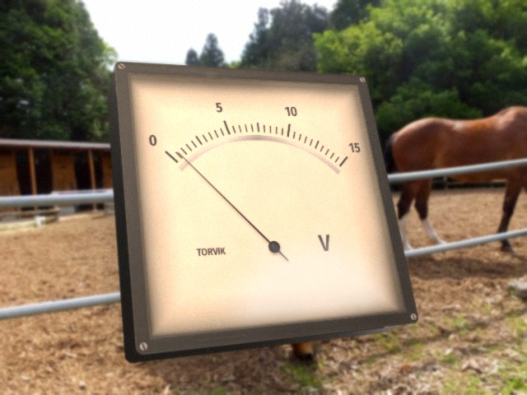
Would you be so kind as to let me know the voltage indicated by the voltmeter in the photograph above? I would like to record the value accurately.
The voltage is 0.5 V
